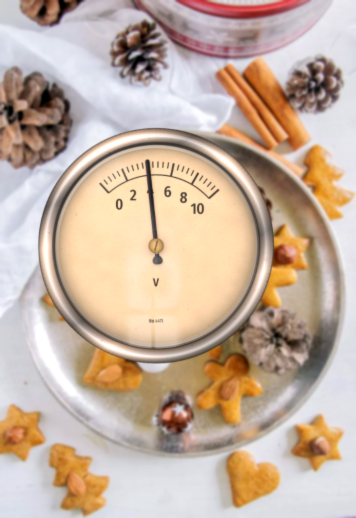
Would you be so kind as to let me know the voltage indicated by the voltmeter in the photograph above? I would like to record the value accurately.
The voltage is 4 V
